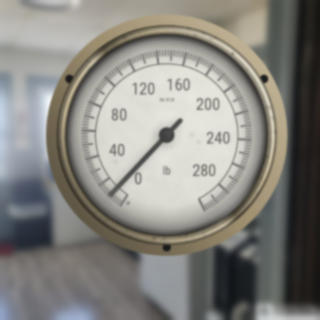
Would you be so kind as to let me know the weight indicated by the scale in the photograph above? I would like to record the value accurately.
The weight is 10 lb
